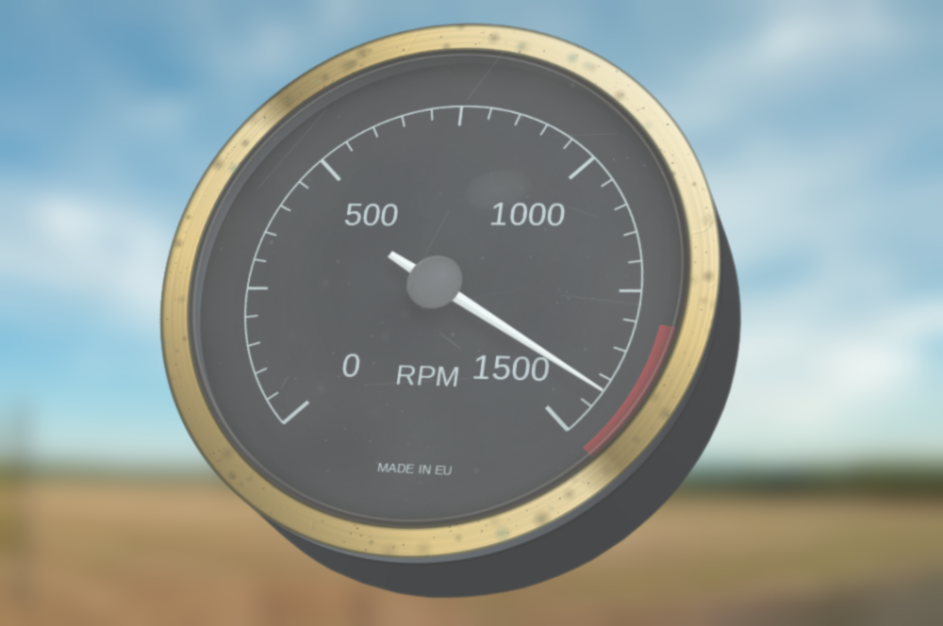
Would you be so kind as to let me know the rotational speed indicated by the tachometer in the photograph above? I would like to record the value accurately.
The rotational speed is 1425 rpm
